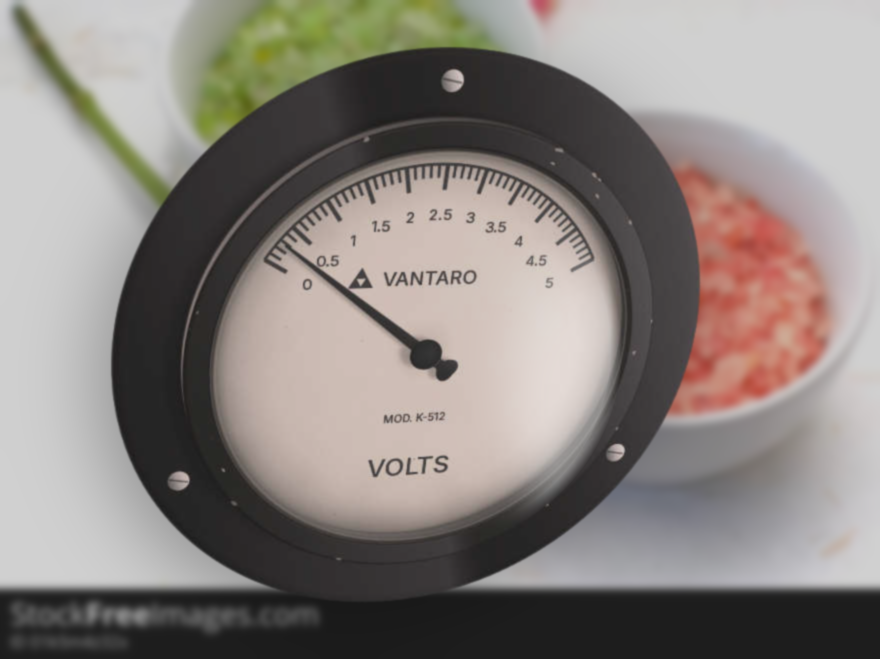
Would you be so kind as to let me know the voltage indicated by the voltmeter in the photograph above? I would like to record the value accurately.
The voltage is 0.3 V
